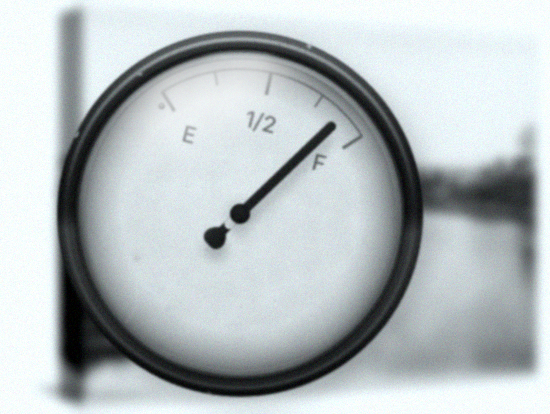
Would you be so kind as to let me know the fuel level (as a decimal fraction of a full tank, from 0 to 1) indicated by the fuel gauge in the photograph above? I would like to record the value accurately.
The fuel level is 0.875
